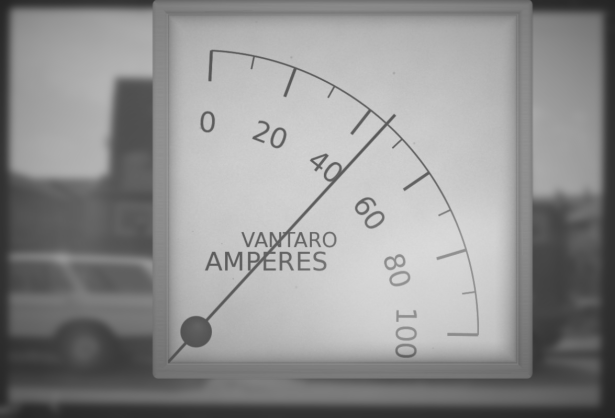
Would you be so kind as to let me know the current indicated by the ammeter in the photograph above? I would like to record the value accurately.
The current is 45 A
